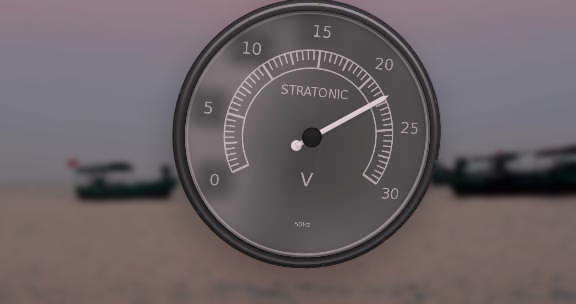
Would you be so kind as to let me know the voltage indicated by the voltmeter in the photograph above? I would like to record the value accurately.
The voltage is 22 V
